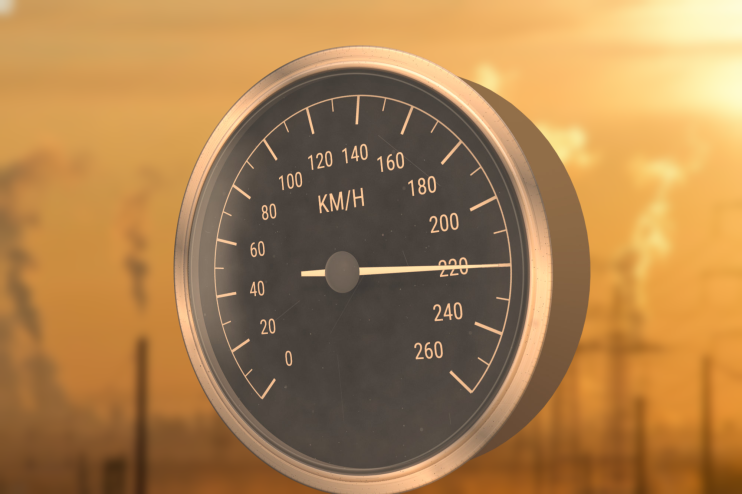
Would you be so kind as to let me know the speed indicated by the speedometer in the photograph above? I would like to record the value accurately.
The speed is 220 km/h
